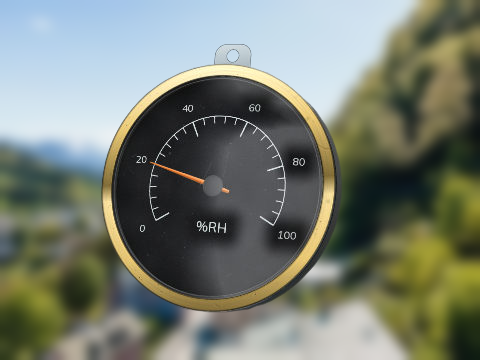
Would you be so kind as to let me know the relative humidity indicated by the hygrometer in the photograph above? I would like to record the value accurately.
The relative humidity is 20 %
